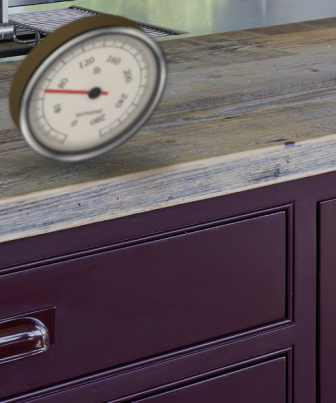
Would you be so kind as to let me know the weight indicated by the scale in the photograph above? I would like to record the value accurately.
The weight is 70 lb
